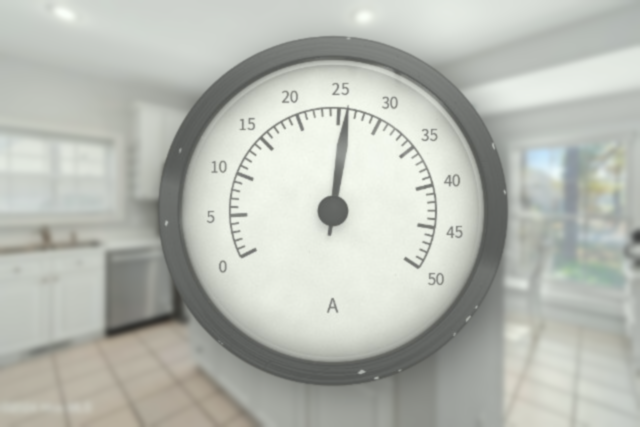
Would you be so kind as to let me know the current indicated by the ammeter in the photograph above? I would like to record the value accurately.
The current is 26 A
